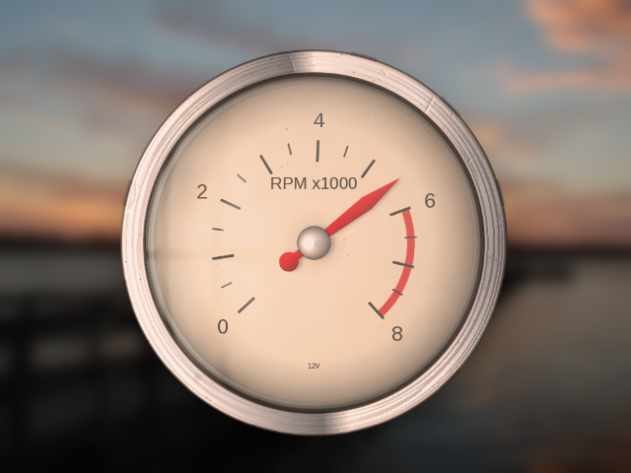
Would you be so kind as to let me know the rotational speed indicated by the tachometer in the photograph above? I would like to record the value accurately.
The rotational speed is 5500 rpm
